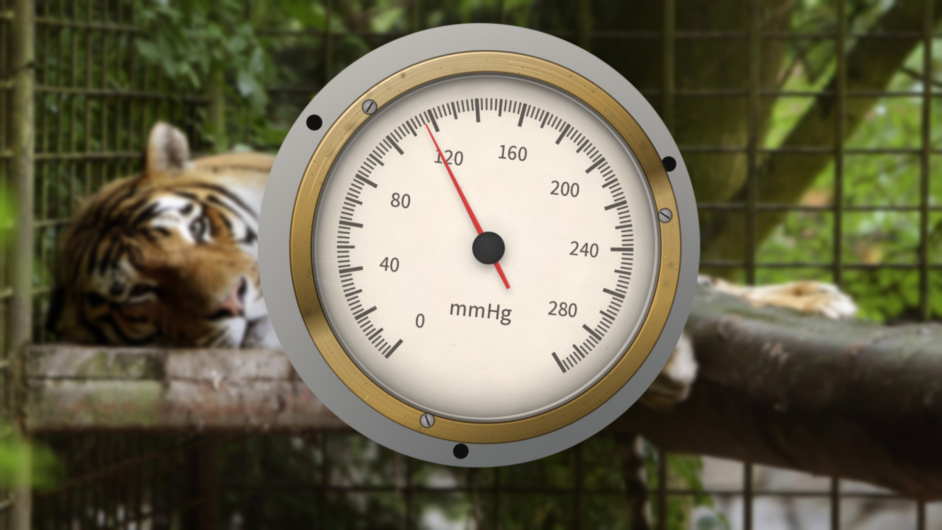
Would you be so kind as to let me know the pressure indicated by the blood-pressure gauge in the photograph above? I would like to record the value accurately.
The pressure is 116 mmHg
